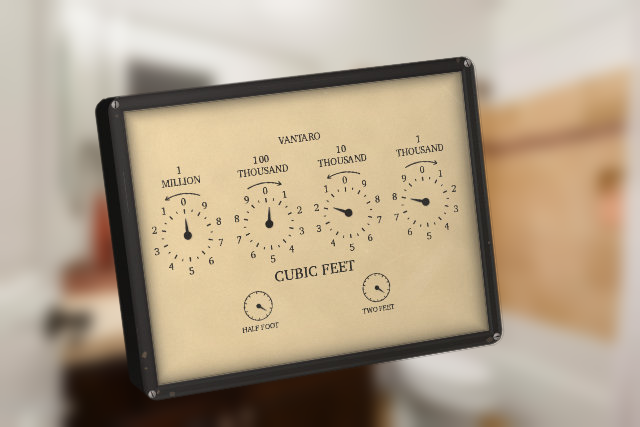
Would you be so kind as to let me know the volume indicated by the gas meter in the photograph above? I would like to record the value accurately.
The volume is 1800 ft³
